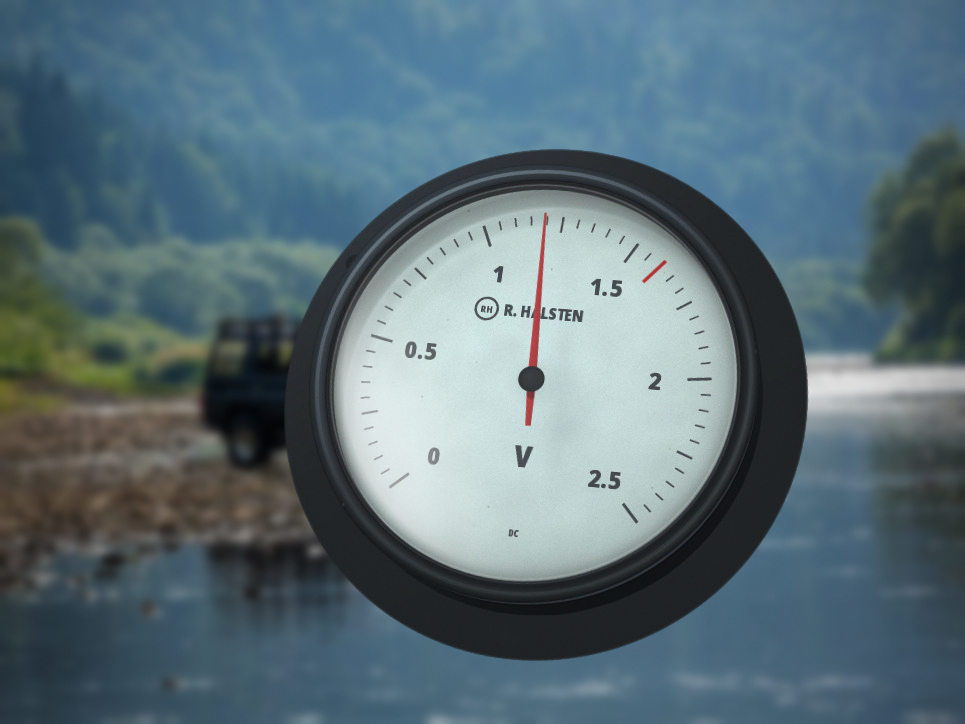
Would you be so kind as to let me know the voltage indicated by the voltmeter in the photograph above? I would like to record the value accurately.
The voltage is 1.2 V
